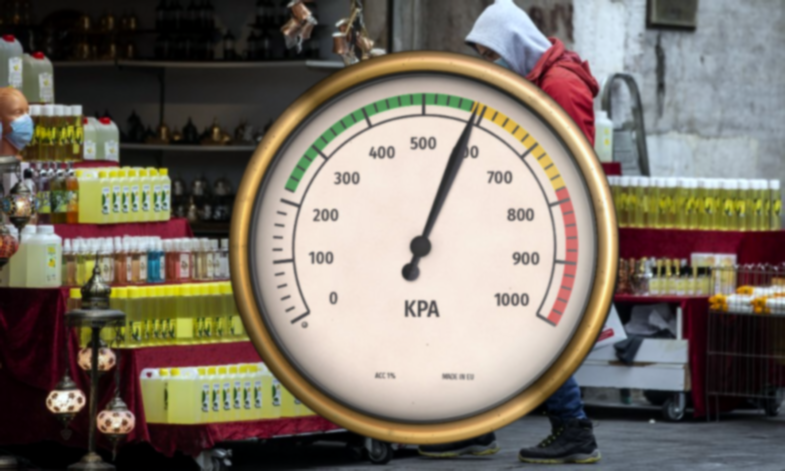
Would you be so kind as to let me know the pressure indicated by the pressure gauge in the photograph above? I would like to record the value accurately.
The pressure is 590 kPa
